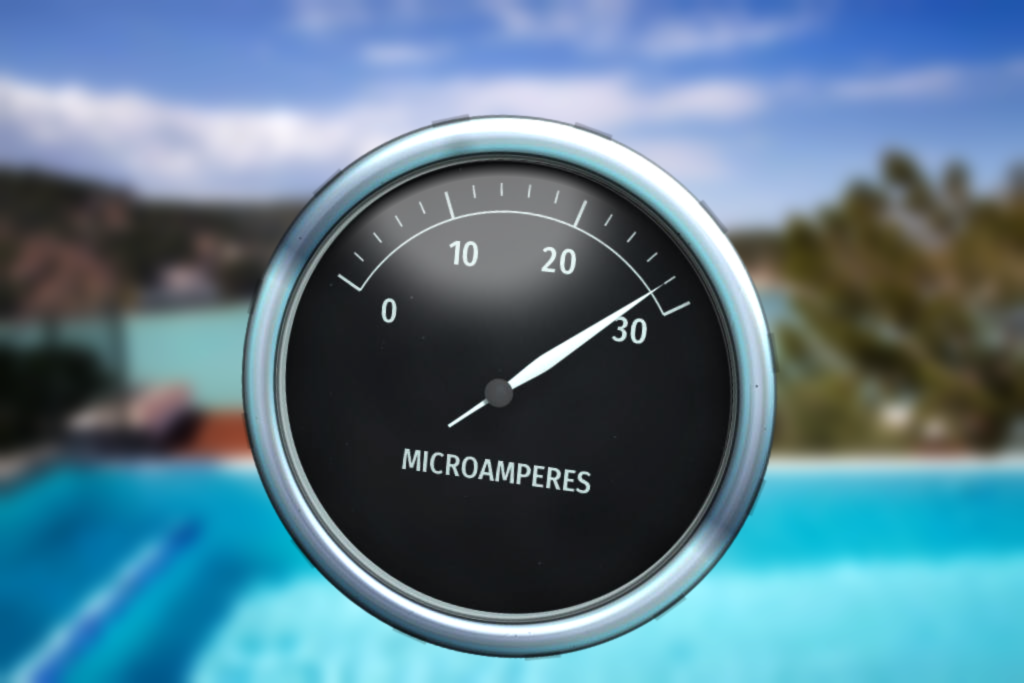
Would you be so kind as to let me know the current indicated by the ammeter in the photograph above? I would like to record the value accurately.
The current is 28 µA
